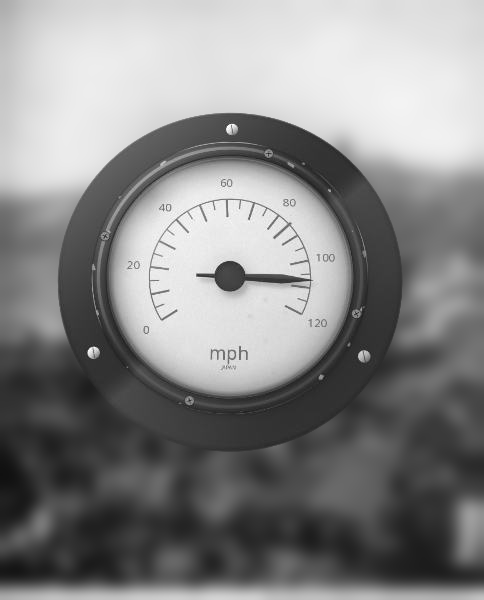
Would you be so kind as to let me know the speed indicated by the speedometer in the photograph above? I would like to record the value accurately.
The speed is 107.5 mph
